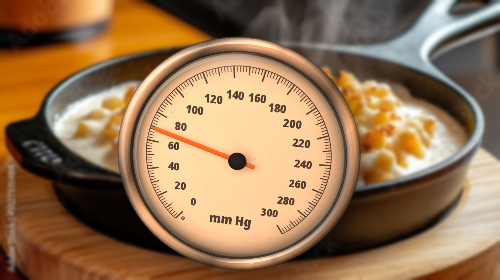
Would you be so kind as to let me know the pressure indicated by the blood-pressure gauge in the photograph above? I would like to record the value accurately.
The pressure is 70 mmHg
